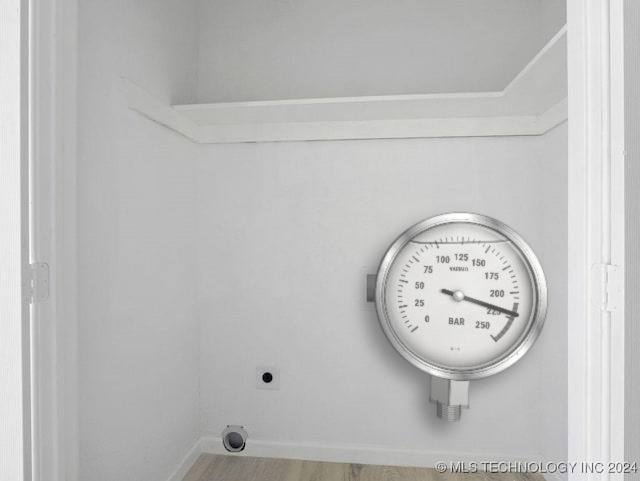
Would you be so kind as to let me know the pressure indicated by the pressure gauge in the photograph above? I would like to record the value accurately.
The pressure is 220 bar
